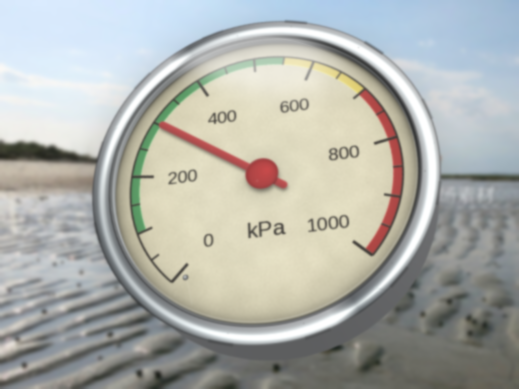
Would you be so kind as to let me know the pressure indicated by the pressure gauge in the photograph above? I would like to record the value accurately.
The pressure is 300 kPa
